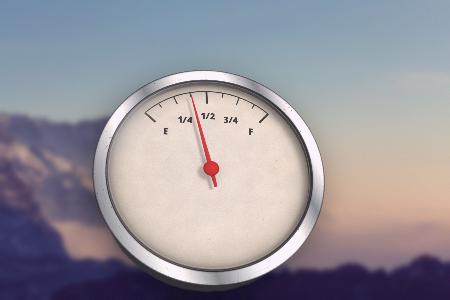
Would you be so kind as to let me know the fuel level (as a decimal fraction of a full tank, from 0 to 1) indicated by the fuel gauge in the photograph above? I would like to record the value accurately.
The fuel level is 0.375
